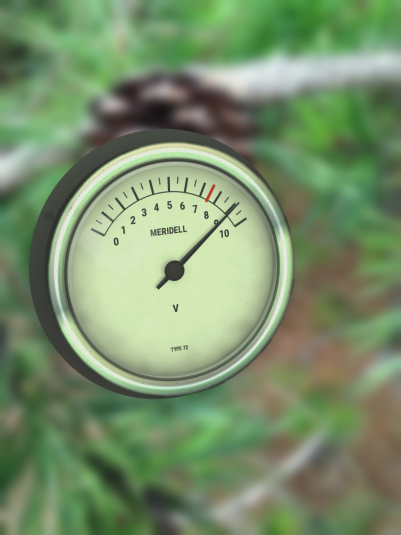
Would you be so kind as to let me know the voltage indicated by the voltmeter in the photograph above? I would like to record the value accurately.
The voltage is 9 V
